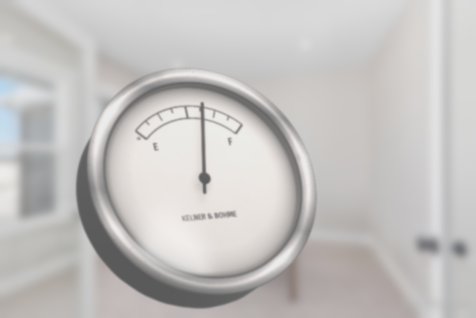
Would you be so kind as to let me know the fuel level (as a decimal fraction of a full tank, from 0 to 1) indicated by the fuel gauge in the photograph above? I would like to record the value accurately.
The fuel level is 0.625
